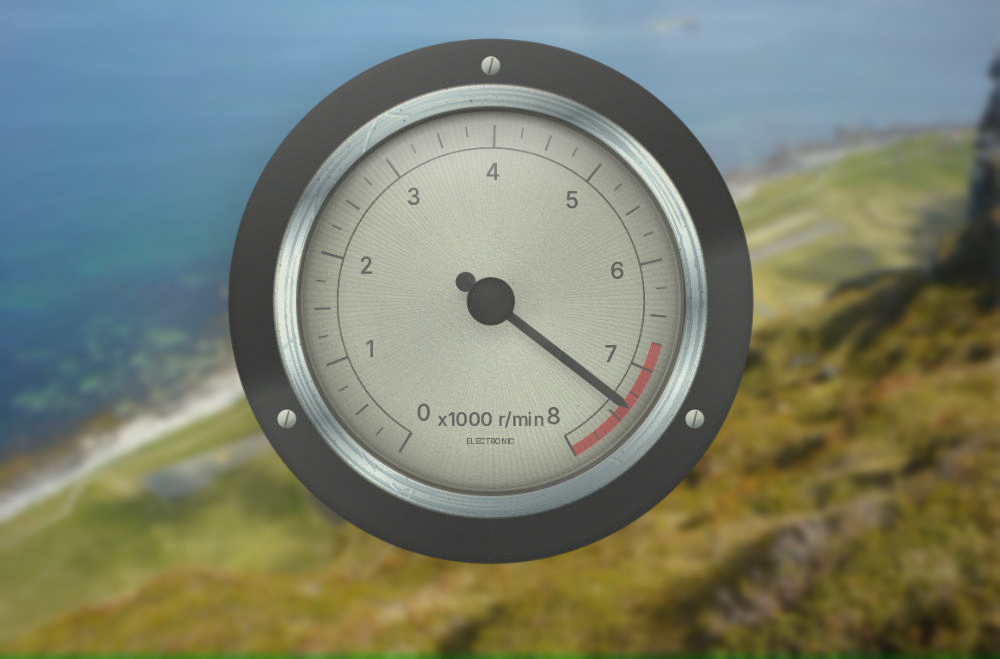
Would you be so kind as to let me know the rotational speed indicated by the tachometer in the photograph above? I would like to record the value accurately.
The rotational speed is 7375 rpm
